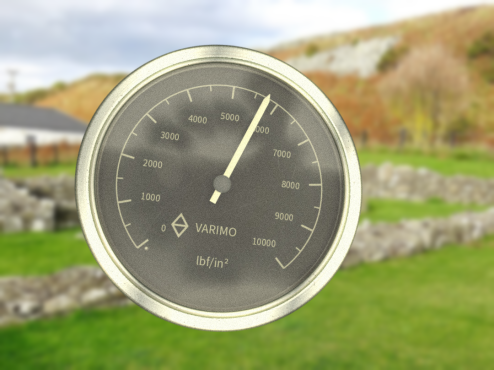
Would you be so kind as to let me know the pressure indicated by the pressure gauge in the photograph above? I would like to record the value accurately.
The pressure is 5750 psi
